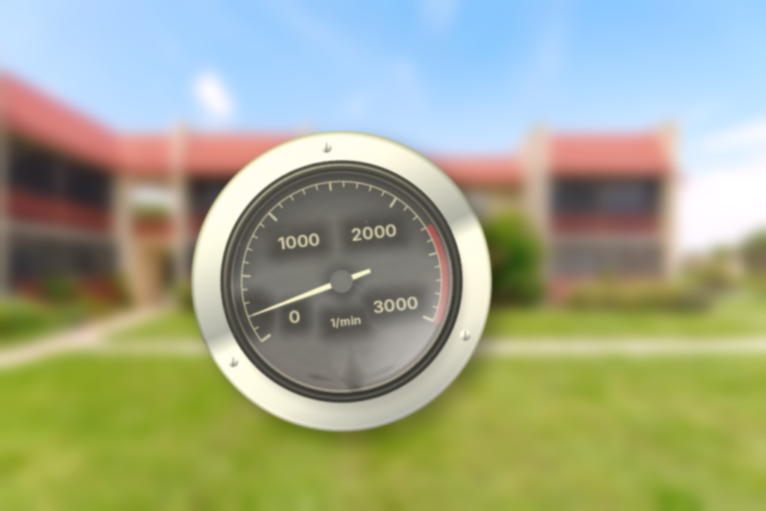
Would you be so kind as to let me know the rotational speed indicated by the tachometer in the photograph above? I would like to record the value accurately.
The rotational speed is 200 rpm
